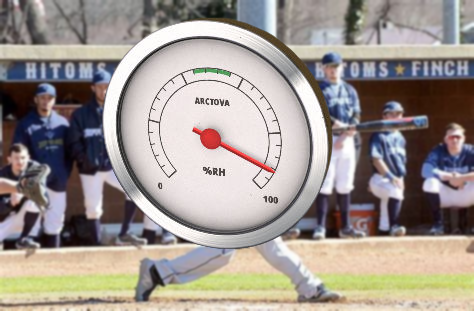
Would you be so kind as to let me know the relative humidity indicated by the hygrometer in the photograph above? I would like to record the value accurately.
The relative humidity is 92 %
